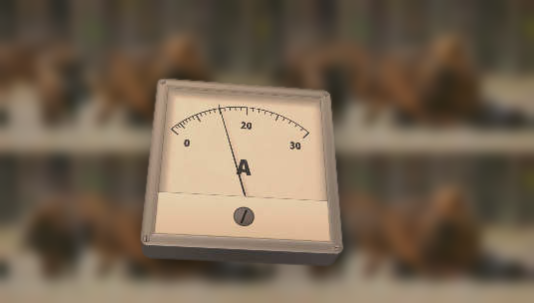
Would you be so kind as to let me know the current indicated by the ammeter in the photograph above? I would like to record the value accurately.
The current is 15 A
